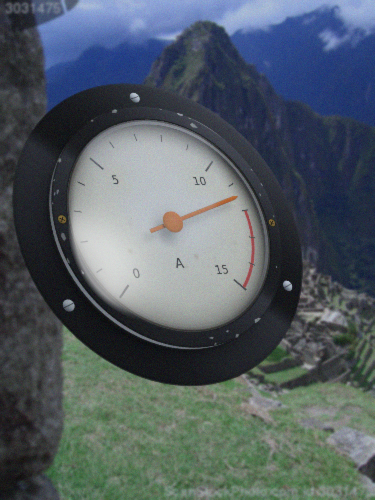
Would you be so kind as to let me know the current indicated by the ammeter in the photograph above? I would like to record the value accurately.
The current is 11.5 A
